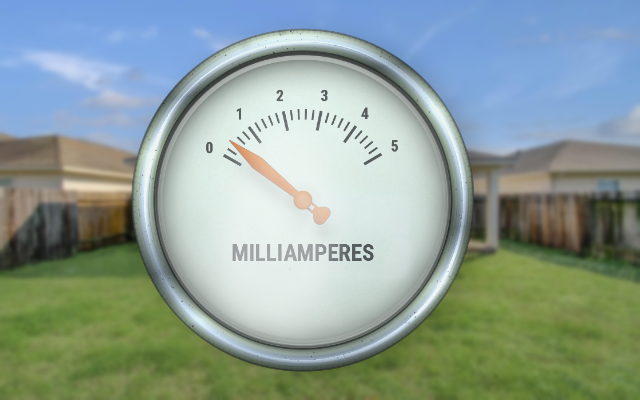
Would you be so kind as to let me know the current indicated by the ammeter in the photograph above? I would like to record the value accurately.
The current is 0.4 mA
